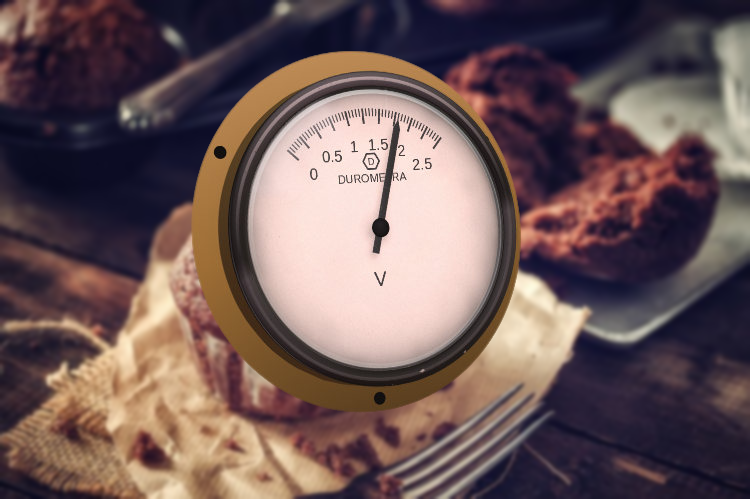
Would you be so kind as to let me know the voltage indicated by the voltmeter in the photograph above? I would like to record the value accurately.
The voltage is 1.75 V
